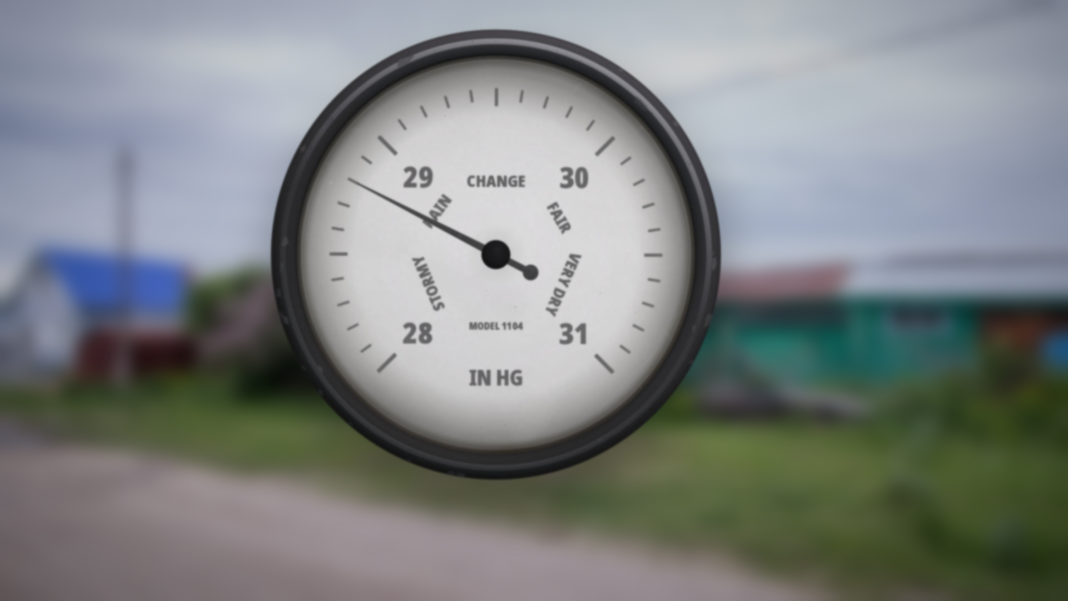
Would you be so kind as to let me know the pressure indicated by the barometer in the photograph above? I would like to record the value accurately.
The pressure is 28.8 inHg
